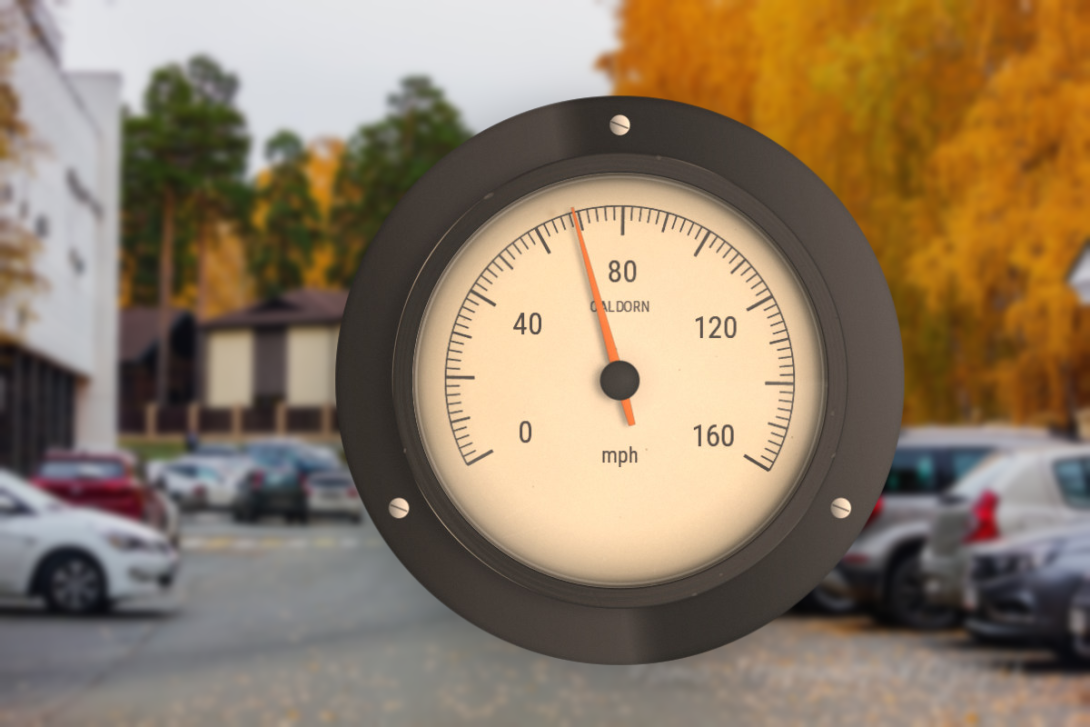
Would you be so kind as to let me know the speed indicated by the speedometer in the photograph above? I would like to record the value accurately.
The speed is 69 mph
